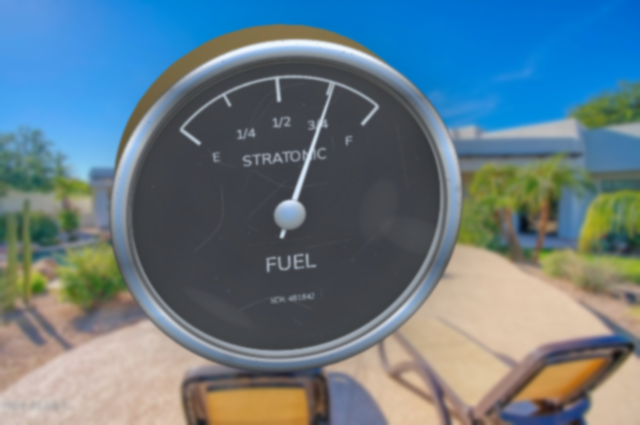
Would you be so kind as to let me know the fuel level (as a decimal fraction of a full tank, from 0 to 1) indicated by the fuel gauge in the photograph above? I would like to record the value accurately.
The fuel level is 0.75
